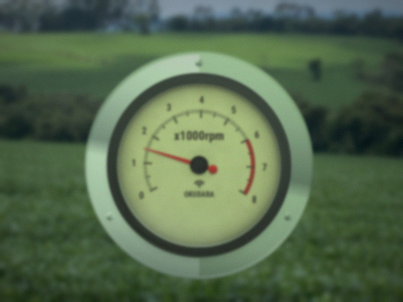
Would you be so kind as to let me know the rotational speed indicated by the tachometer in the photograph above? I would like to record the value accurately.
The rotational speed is 1500 rpm
